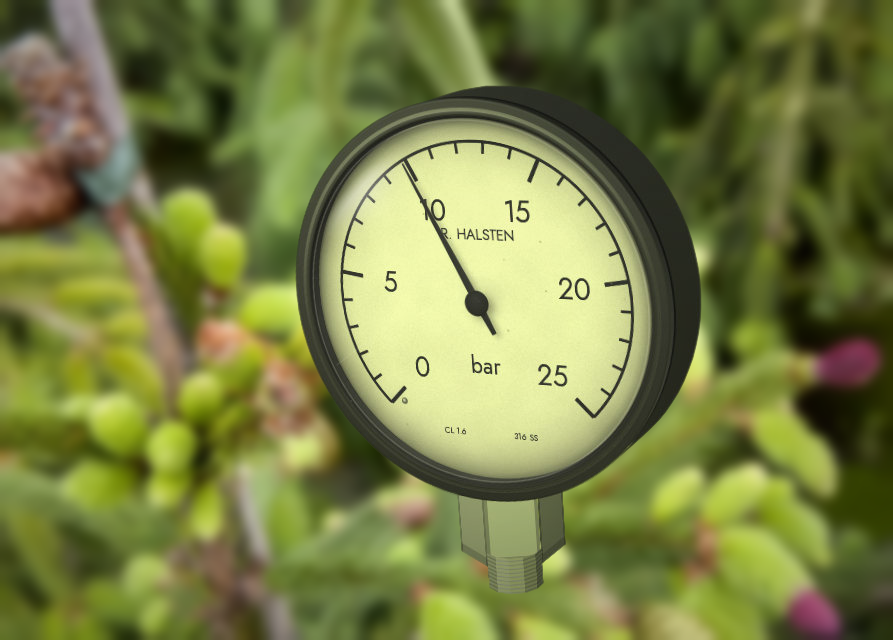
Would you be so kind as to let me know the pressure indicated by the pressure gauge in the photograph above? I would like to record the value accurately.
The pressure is 10 bar
